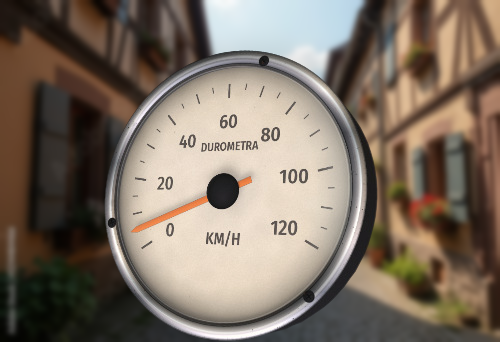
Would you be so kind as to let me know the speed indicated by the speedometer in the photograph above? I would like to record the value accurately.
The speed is 5 km/h
